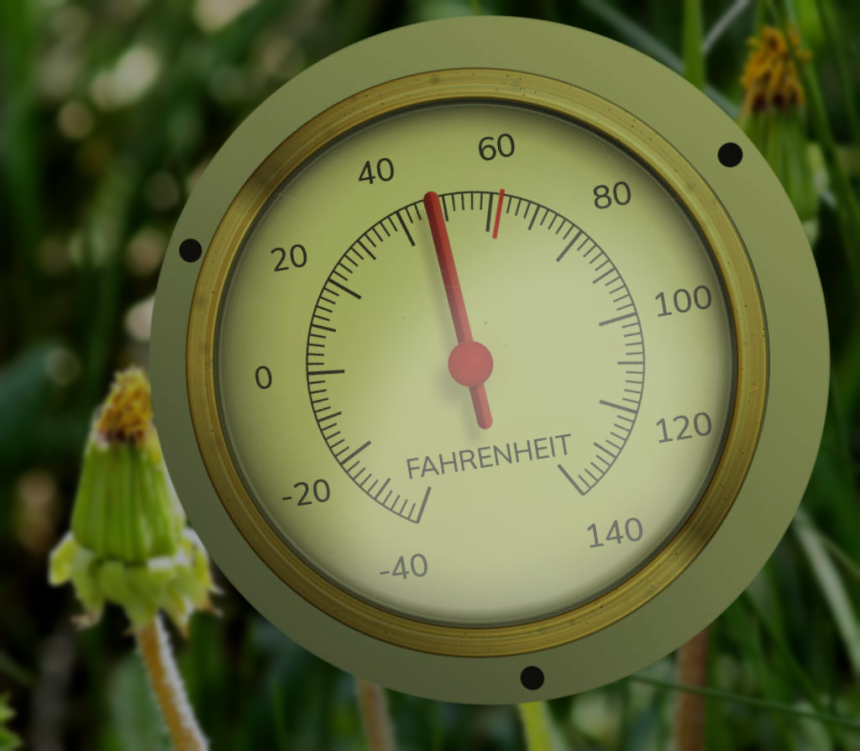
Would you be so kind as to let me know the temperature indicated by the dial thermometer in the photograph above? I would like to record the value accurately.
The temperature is 48 °F
